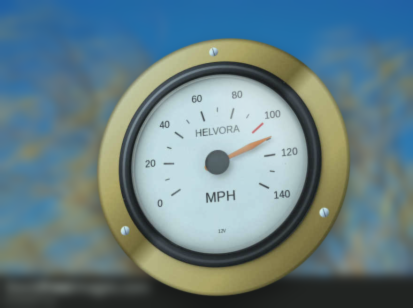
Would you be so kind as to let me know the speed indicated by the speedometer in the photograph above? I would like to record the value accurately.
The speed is 110 mph
